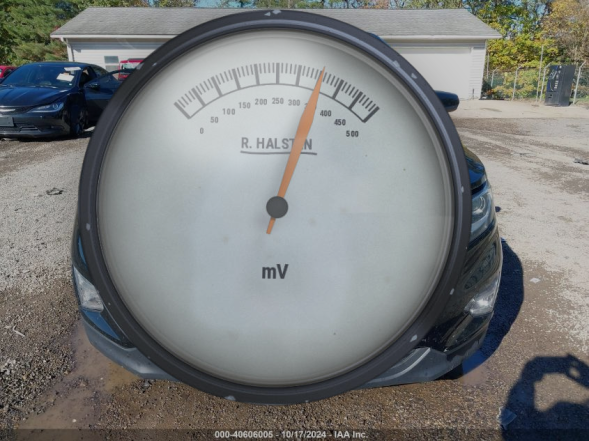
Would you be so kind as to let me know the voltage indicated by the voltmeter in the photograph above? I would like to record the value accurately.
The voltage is 350 mV
